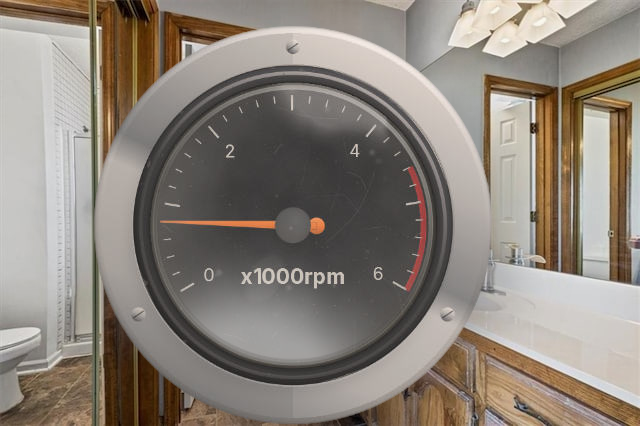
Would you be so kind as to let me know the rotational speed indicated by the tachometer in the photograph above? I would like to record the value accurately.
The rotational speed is 800 rpm
